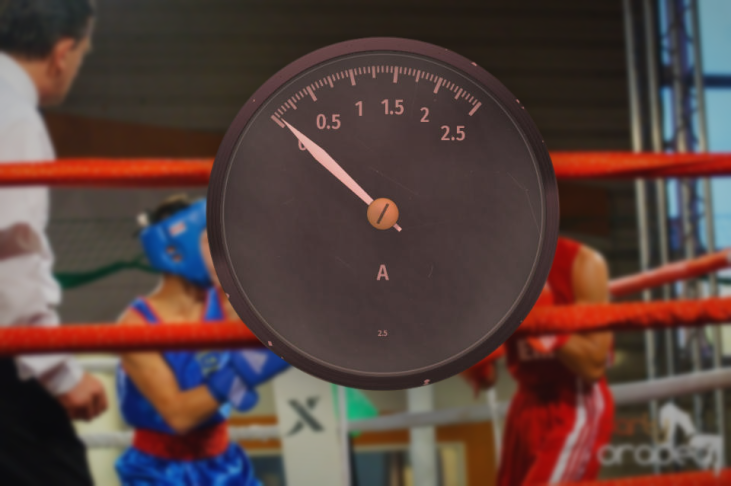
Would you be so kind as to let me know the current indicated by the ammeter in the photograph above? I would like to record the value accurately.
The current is 0.05 A
